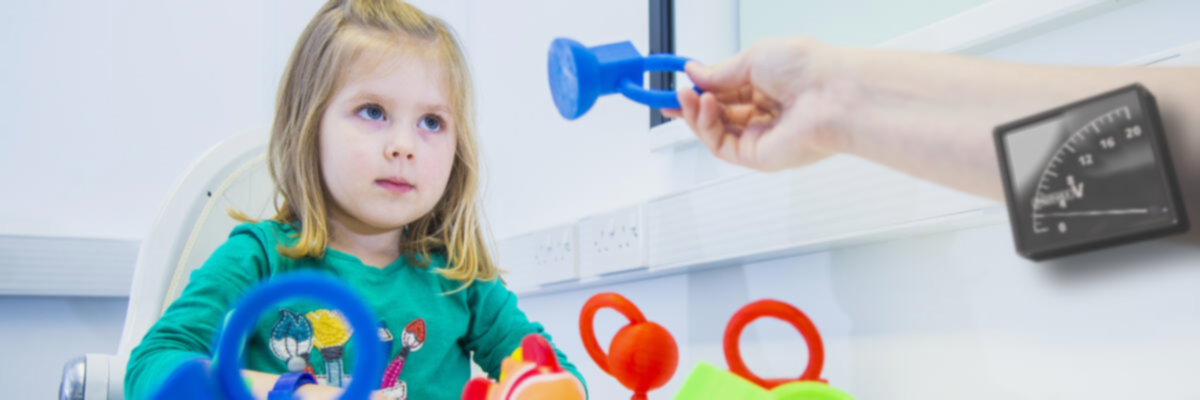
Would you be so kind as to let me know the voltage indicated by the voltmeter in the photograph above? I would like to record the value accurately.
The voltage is 2 V
